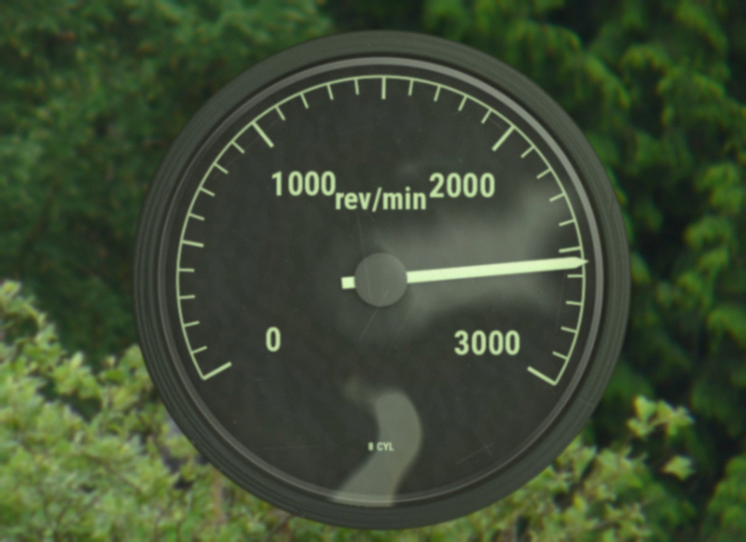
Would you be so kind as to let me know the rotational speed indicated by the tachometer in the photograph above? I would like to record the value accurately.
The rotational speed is 2550 rpm
